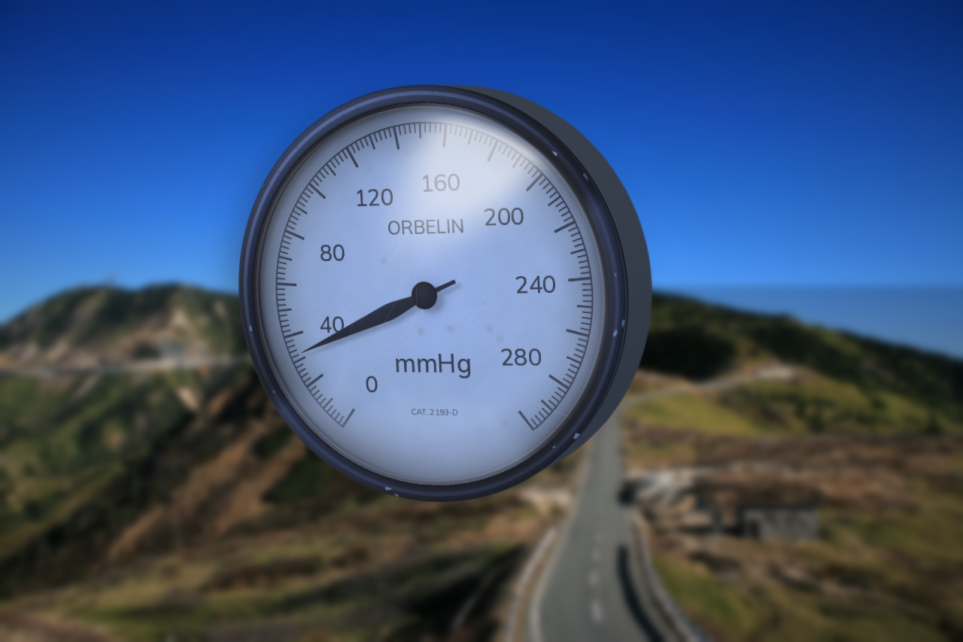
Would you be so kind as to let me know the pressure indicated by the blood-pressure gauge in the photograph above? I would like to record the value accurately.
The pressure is 32 mmHg
